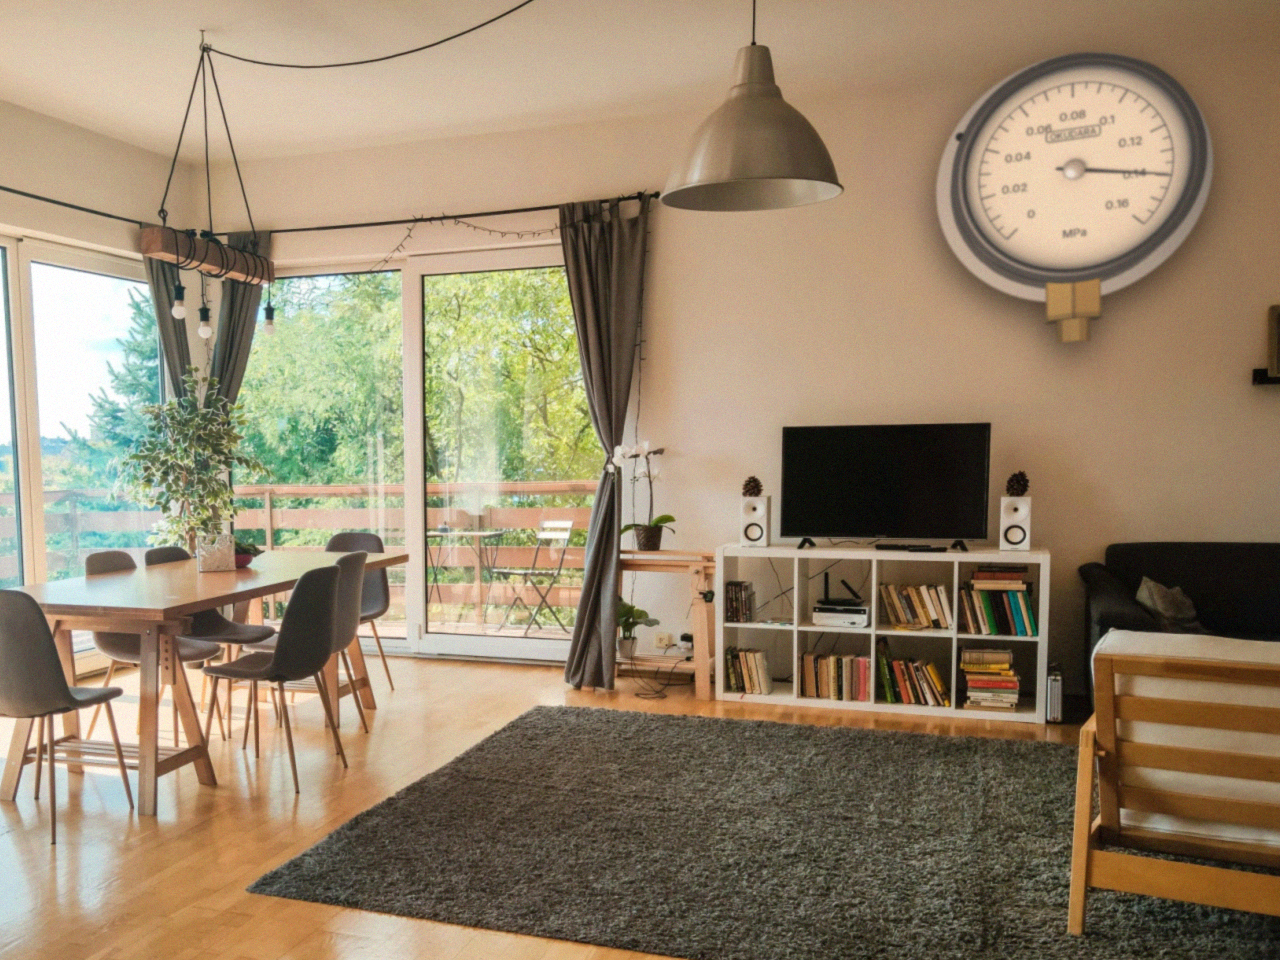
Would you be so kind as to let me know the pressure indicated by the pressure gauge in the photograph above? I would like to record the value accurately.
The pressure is 0.14 MPa
